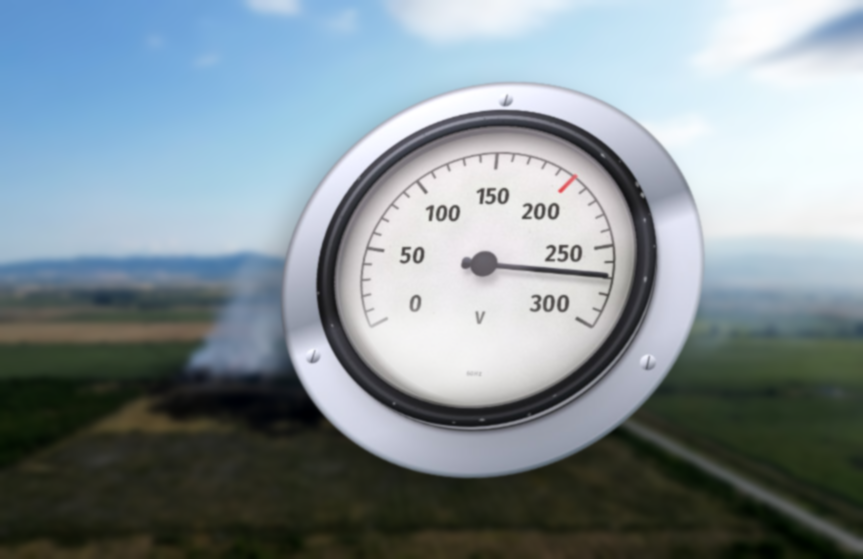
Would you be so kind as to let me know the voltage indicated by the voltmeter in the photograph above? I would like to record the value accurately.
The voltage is 270 V
